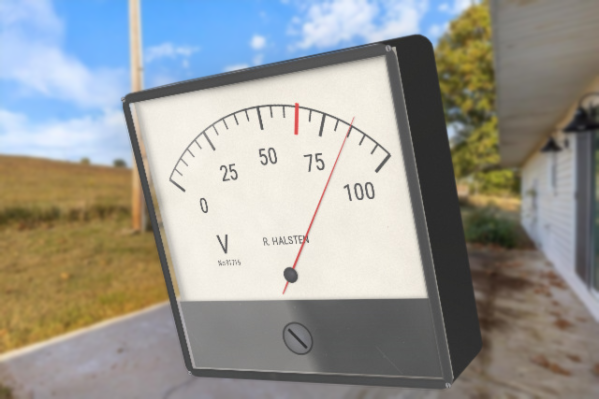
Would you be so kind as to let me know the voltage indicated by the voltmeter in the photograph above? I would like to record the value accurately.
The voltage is 85 V
